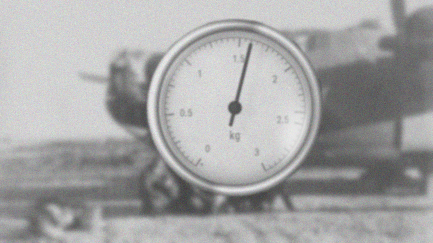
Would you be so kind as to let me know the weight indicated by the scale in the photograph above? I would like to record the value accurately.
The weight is 1.6 kg
